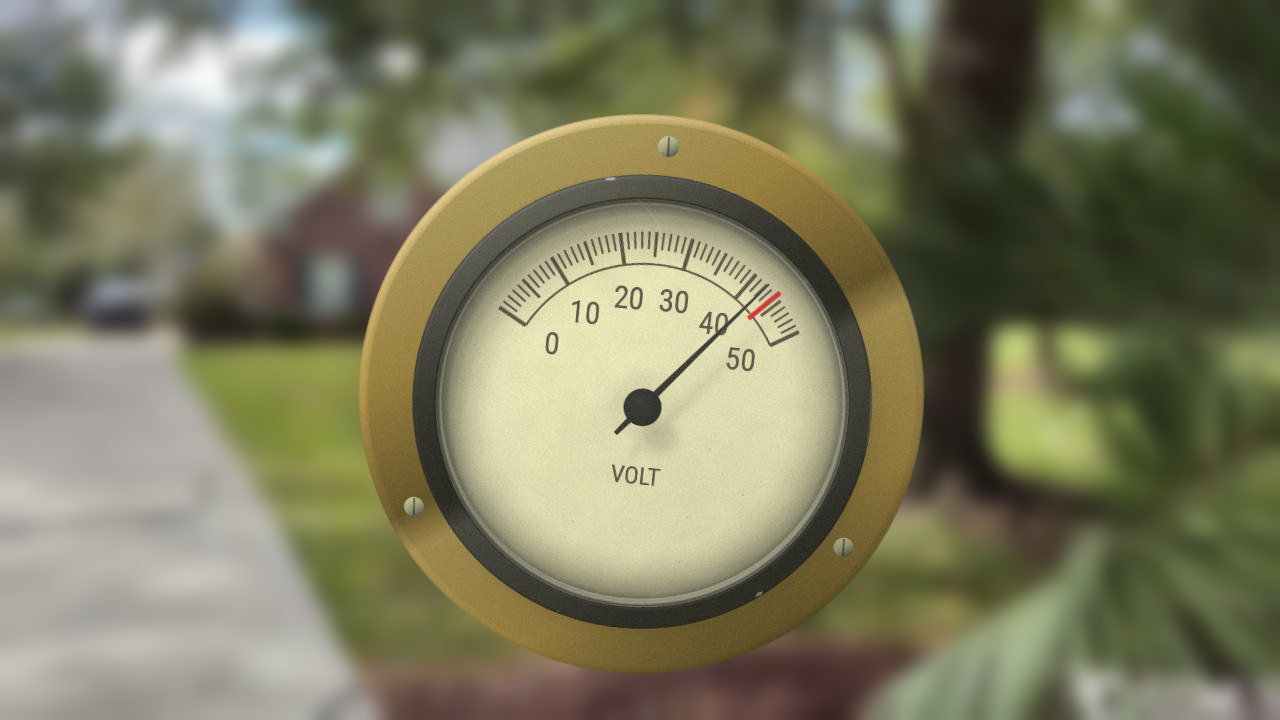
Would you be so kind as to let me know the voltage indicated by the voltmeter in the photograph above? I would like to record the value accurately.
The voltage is 42 V
